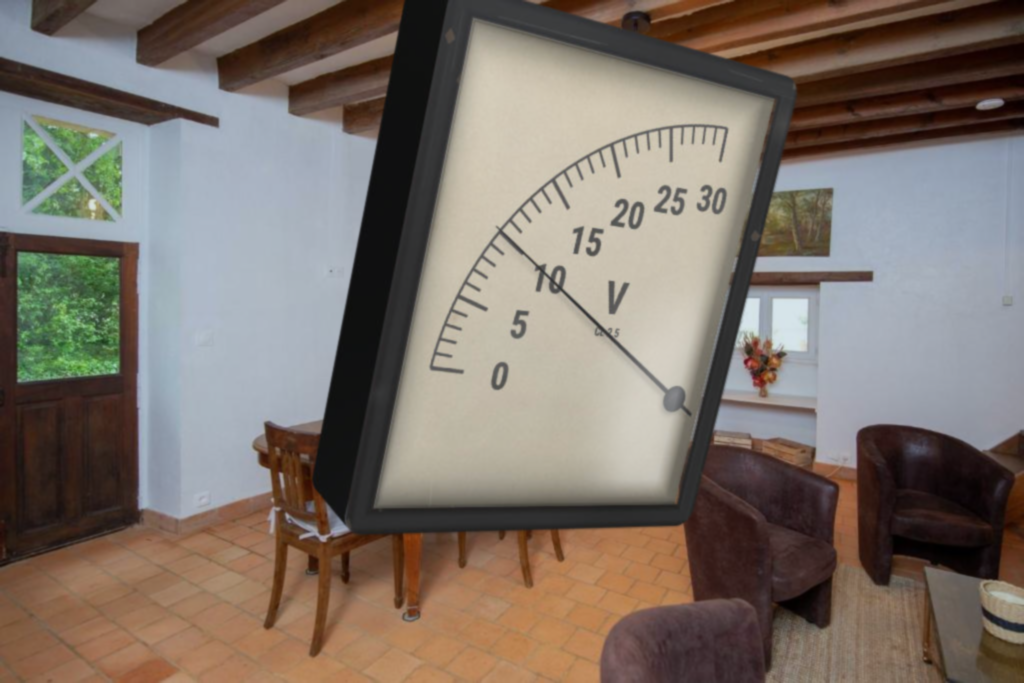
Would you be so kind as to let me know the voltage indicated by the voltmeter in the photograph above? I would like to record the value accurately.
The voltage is 10 V
